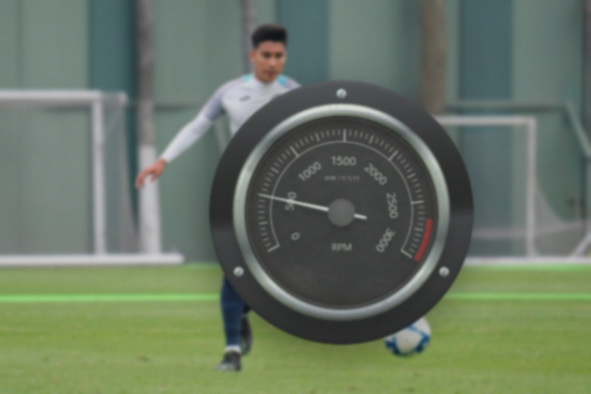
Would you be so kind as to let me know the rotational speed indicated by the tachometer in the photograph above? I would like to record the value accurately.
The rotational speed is 500 rpm
